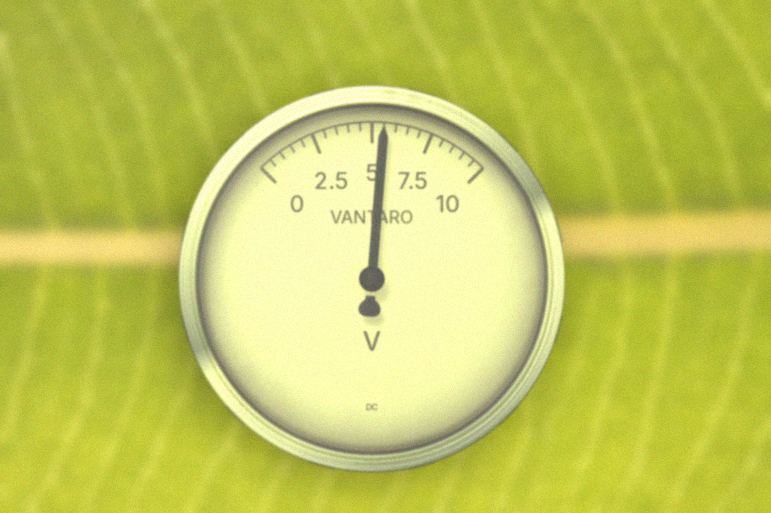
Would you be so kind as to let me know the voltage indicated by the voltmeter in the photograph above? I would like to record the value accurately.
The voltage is 5.5 V
